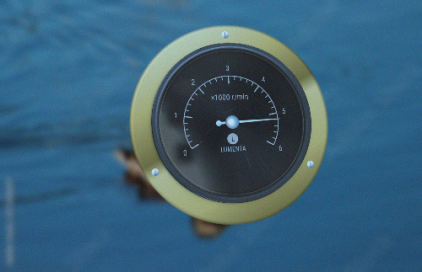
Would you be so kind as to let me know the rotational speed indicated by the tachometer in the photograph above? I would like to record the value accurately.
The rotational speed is 5200 rpm
